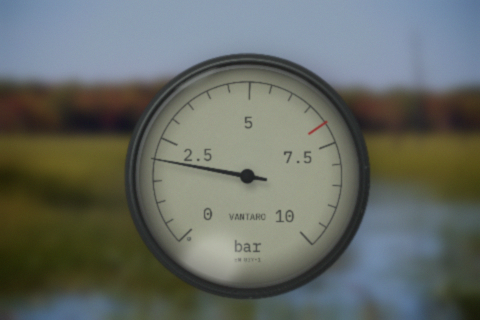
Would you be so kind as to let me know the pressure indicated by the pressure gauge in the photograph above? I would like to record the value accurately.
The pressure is 2 bar
